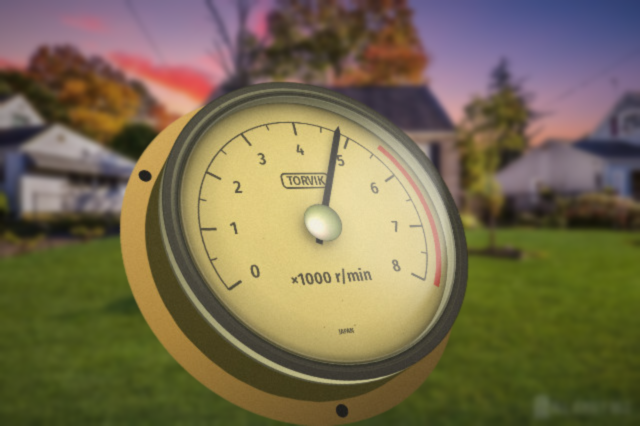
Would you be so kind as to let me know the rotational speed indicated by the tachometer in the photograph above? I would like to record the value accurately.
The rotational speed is 4750 rpm
